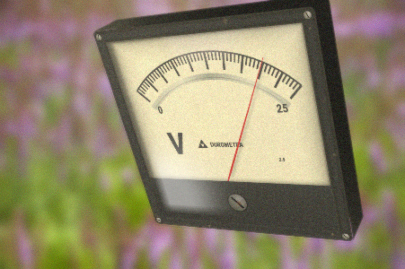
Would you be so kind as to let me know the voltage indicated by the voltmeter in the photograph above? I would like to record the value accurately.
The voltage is 20 V
